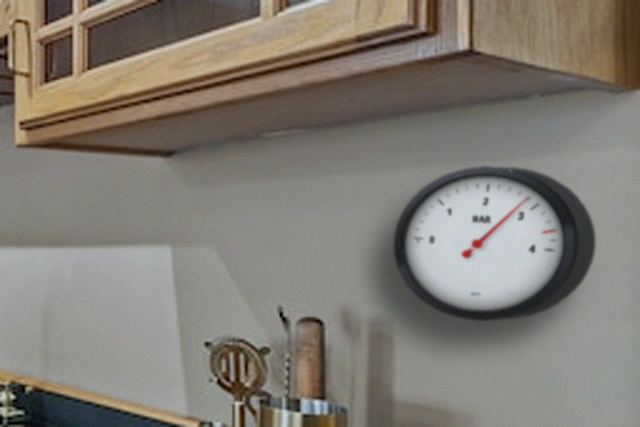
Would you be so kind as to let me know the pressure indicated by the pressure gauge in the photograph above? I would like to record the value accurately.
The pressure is 2.8 bar
